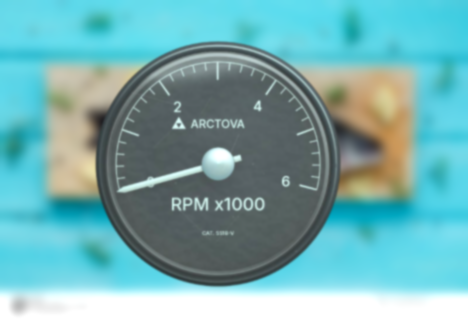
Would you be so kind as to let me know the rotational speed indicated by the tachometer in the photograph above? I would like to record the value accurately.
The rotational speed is 0 rpm
